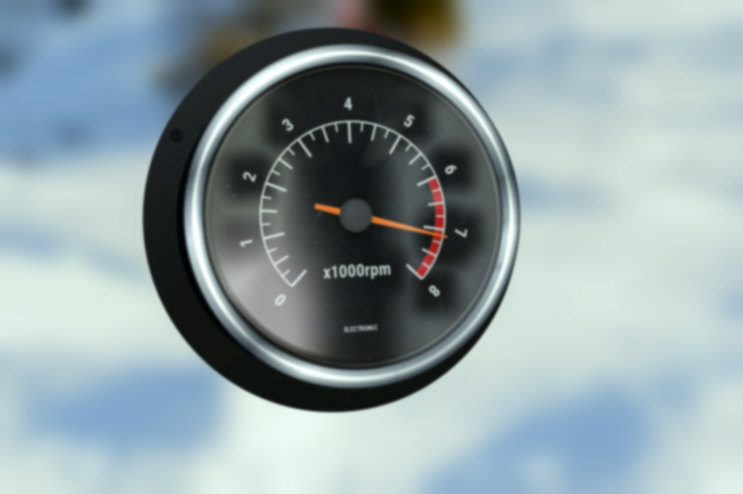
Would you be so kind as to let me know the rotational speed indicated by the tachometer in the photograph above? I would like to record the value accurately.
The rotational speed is 7125 rpm
